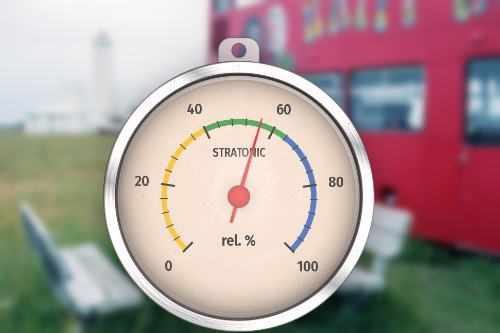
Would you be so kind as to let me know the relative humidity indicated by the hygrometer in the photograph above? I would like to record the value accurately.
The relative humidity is 56 %
